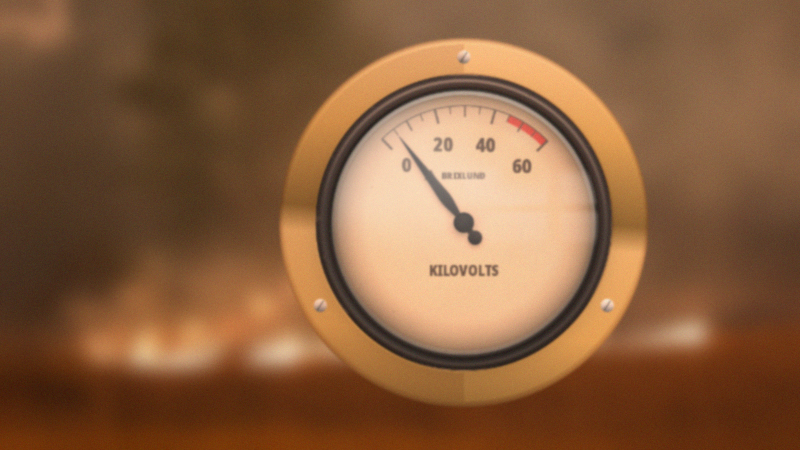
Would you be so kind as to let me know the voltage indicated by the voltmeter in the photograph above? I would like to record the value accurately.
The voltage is 5 kV
